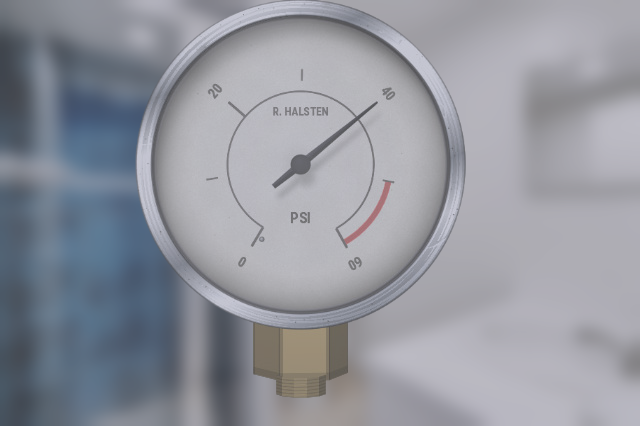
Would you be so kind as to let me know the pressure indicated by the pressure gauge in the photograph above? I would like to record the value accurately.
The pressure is 40 psi
